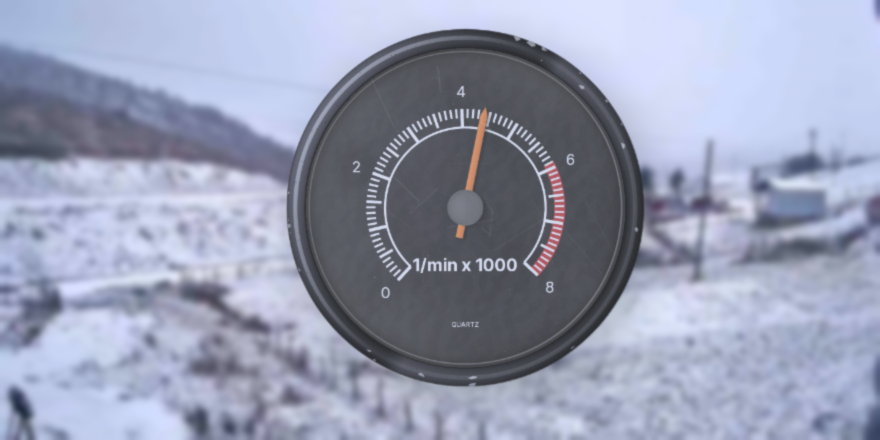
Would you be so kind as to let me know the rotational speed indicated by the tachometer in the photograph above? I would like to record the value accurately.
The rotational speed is 4400 rpm
